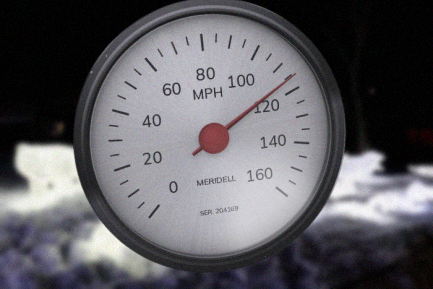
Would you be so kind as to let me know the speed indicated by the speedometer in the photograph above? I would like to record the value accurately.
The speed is 115 mph
